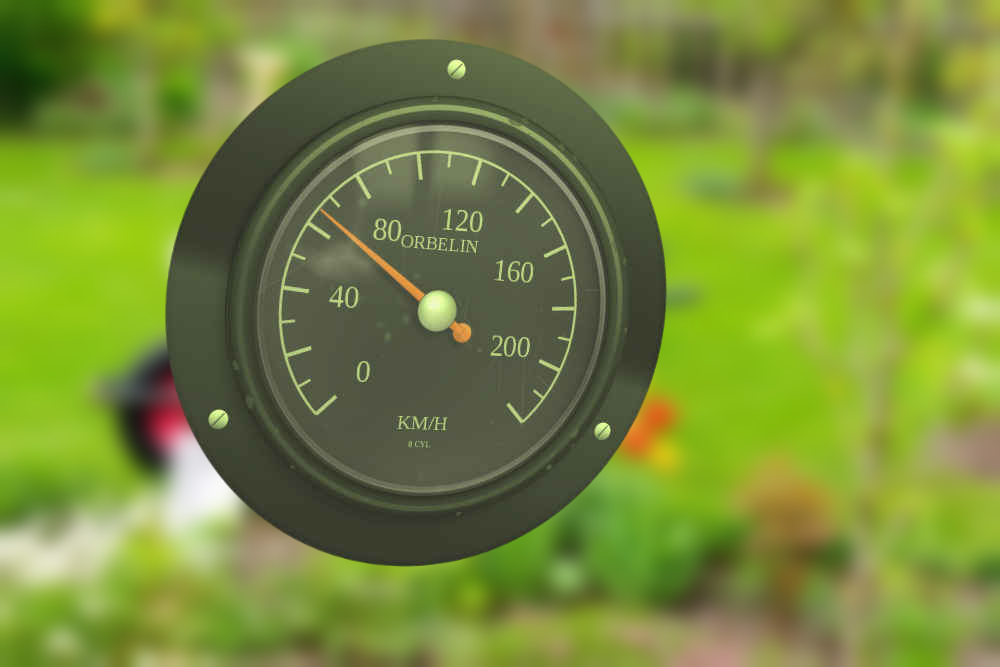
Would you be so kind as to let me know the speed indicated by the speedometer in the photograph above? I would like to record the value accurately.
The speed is 65 km/h
